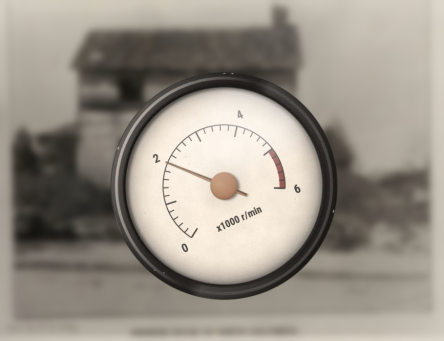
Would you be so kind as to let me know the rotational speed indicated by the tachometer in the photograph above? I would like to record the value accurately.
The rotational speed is 2000 rpm
